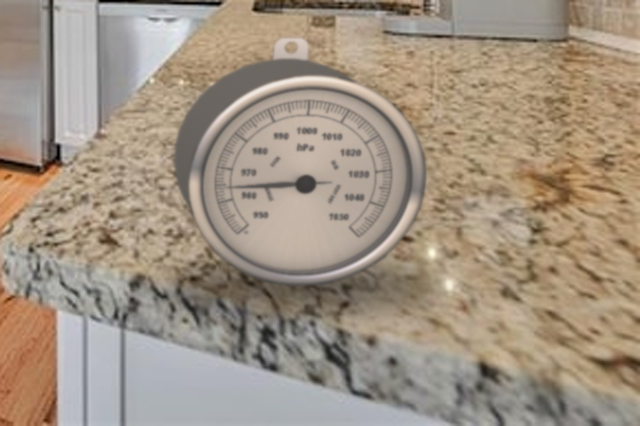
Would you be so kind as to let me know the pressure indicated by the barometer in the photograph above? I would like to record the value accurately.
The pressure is 965 hPa
